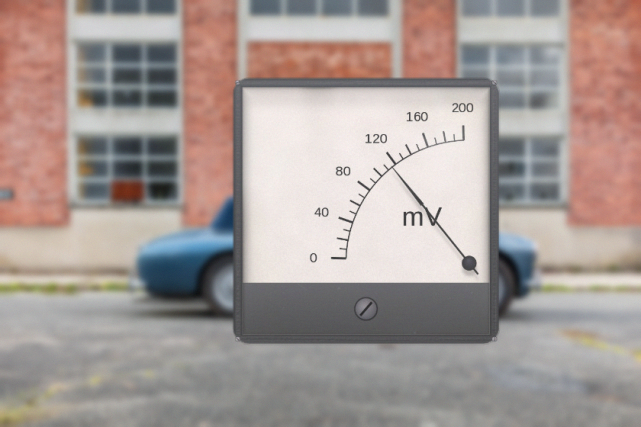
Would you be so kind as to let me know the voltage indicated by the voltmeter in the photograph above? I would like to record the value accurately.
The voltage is 115 mV
